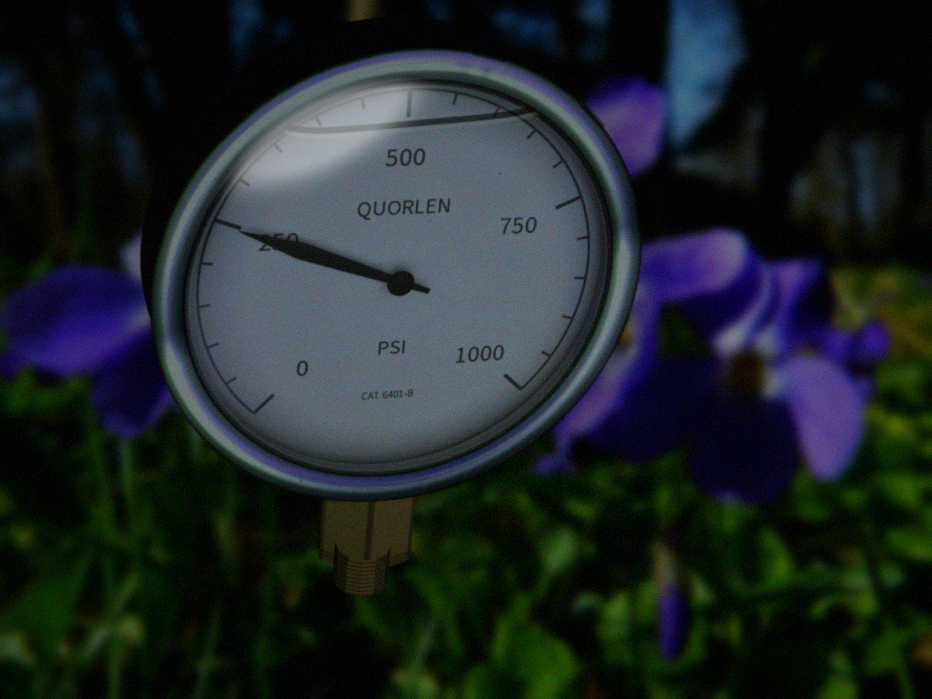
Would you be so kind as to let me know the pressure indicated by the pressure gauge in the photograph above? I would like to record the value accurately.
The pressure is 250 psi
